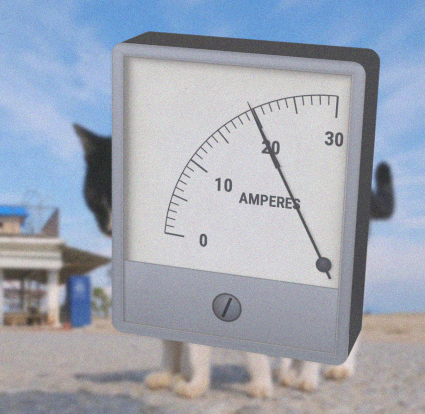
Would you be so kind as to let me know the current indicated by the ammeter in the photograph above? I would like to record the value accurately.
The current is 20 A
